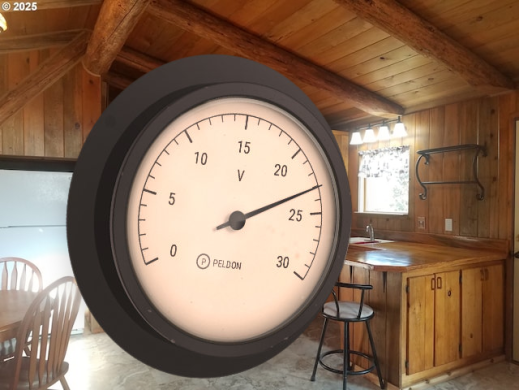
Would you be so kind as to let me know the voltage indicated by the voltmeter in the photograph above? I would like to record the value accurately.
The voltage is 23 V
